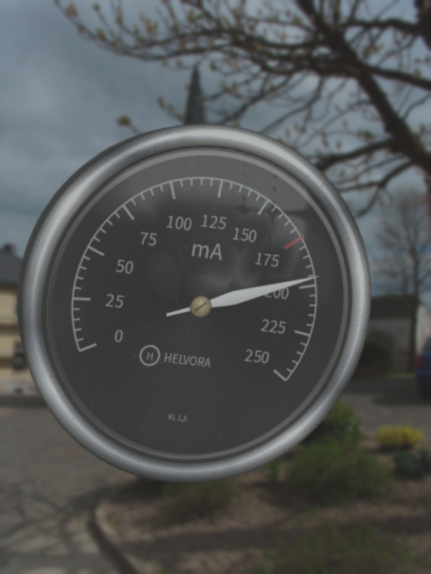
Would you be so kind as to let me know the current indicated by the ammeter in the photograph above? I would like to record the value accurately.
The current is 195 mA
